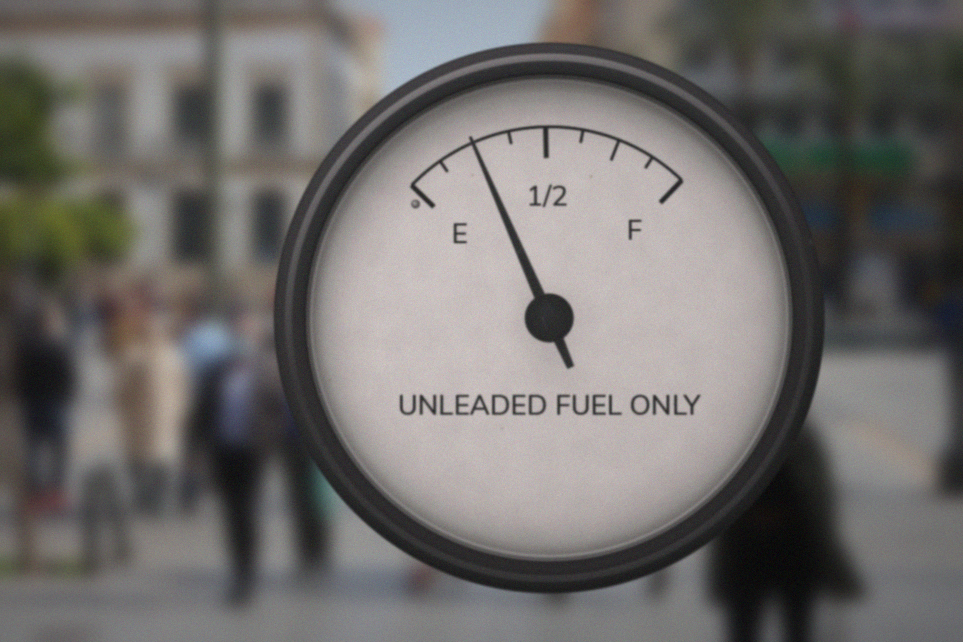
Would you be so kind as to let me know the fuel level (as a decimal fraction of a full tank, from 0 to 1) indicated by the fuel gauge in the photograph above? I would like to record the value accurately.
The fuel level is 0.25
